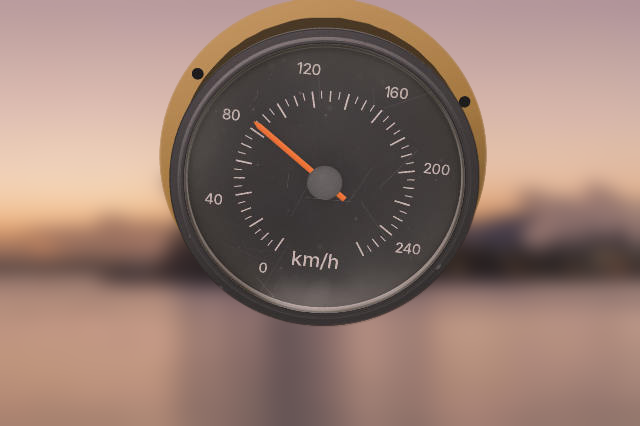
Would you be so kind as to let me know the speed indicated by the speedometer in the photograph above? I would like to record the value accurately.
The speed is 85 km/h
